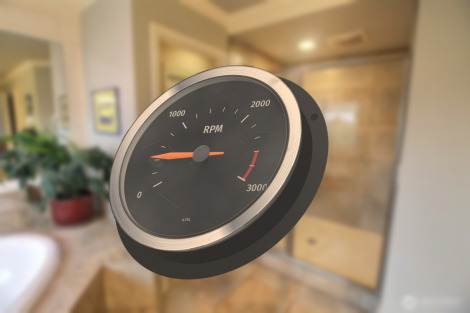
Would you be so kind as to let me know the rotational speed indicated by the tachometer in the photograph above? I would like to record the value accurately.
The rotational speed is 400 rpm
